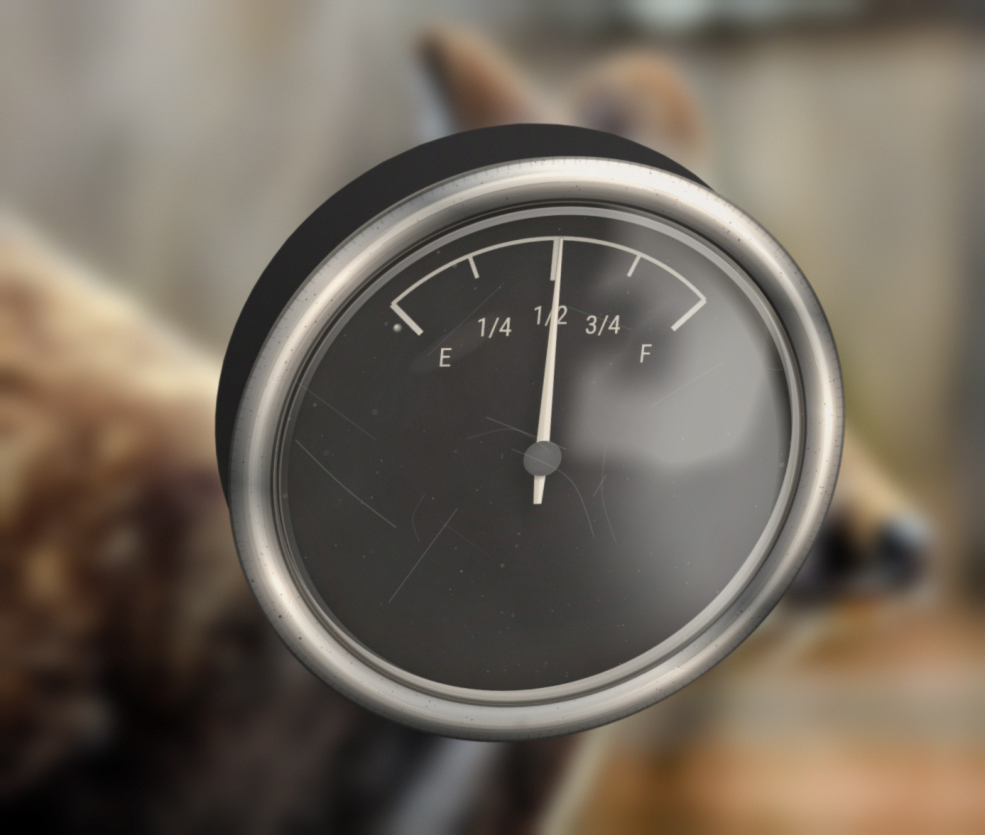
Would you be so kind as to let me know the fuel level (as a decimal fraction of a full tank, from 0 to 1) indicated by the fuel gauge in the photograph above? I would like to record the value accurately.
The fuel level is 0.5
